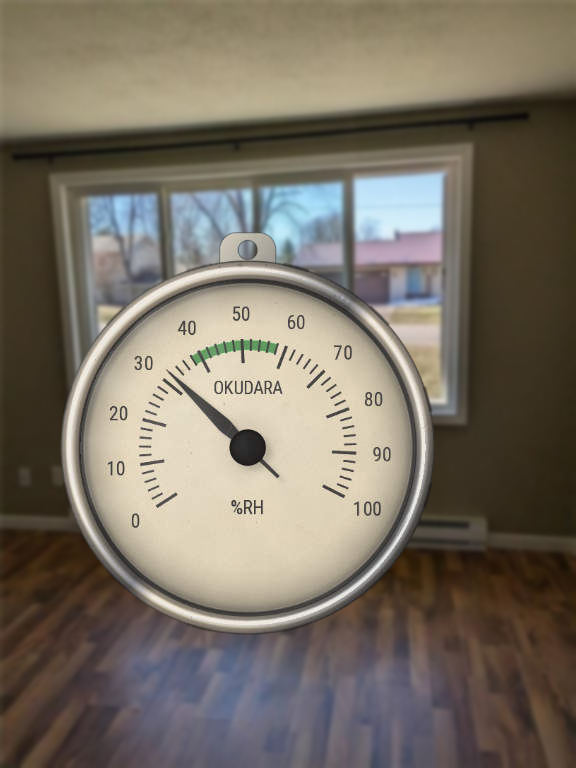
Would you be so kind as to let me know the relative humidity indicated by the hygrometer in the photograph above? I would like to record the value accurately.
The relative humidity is 32 %
